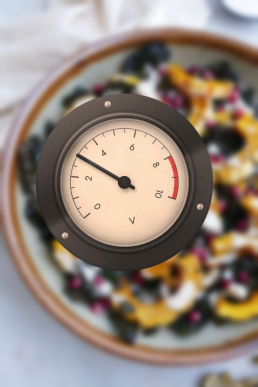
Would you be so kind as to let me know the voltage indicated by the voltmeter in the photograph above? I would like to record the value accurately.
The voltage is 3 V
